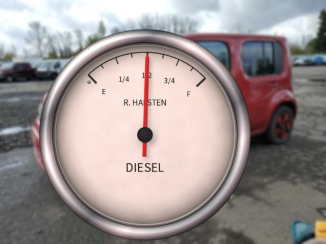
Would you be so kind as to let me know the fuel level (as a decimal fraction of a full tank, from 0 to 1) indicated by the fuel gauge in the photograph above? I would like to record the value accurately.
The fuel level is 0.5
